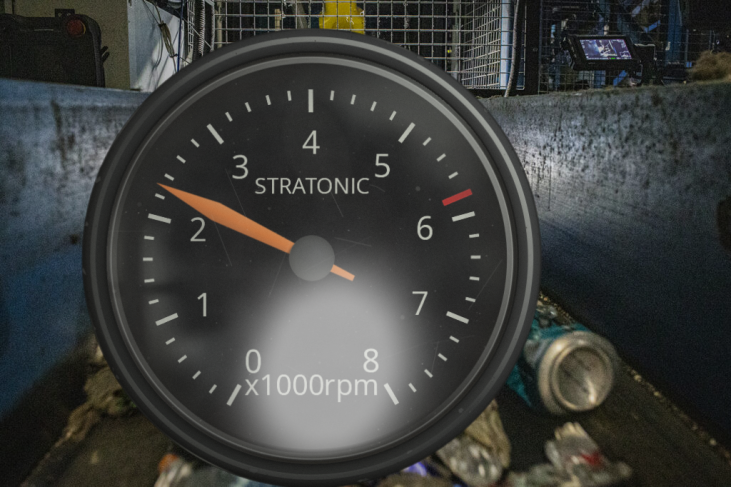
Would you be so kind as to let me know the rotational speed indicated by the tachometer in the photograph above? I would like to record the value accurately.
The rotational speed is 2300 rpm
